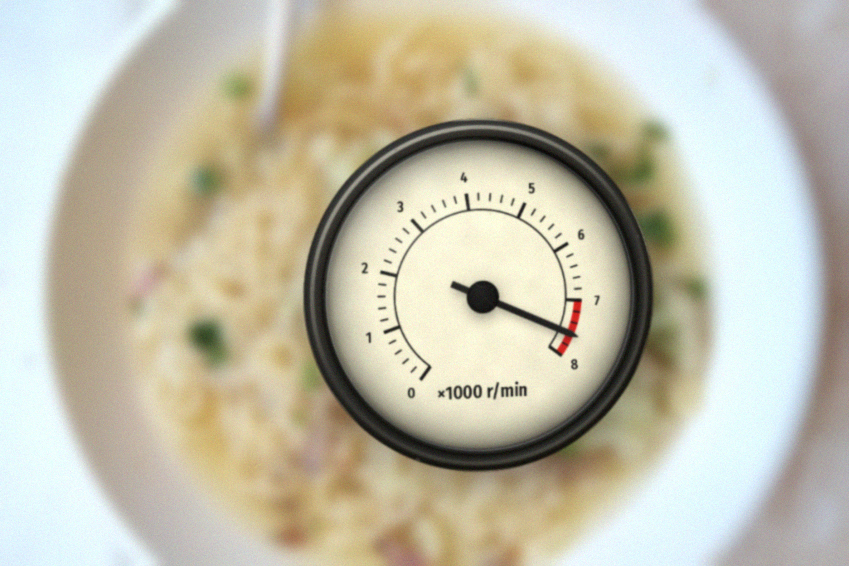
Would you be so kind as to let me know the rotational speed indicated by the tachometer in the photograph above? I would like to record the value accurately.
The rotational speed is 7600 rpm
